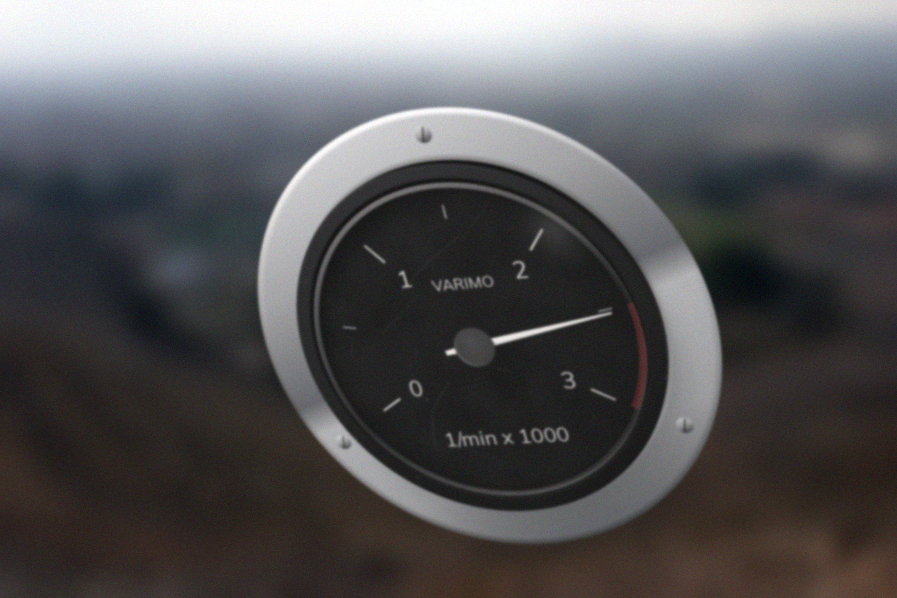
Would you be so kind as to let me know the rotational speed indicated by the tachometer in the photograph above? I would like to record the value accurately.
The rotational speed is 2500 rpm
